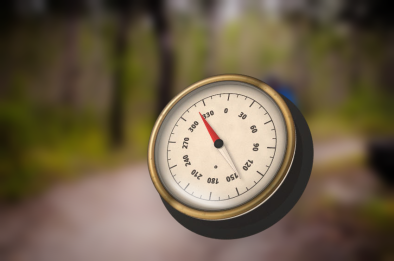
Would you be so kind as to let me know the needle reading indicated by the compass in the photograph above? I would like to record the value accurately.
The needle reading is 320 °
